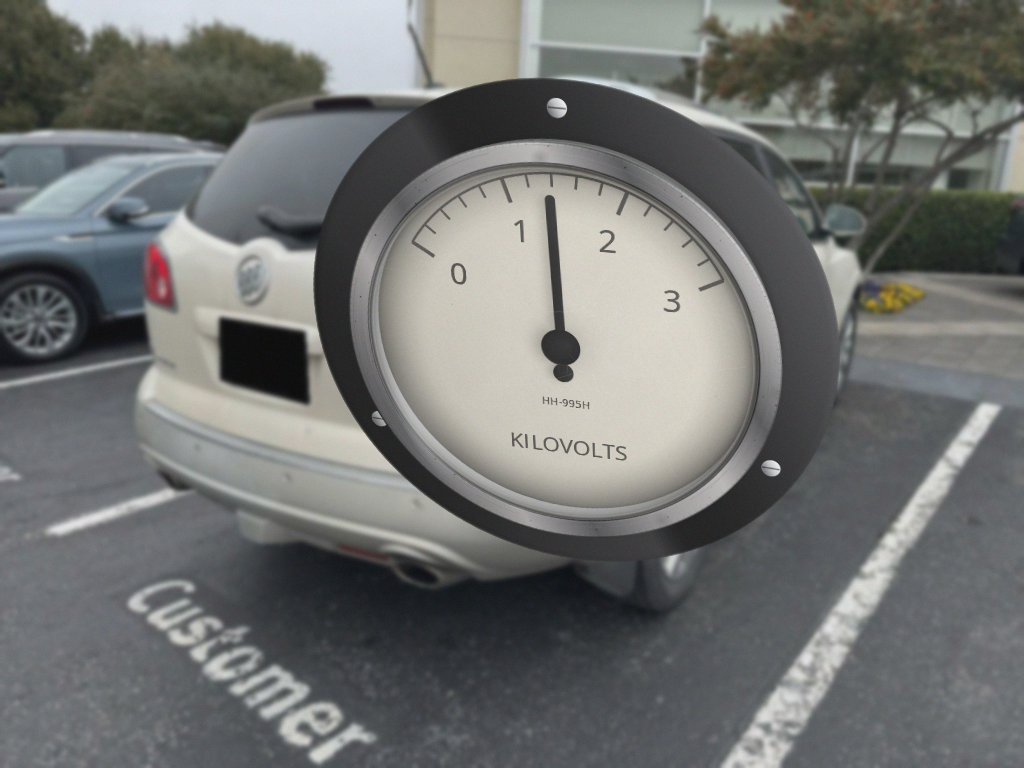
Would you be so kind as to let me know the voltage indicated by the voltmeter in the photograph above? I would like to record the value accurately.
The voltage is 1.4 kV
